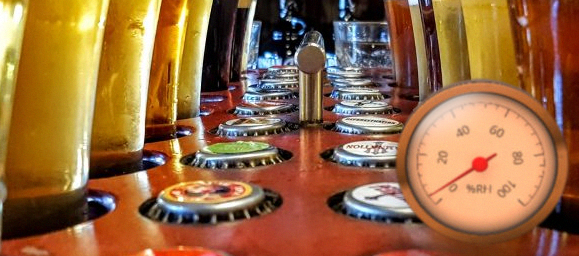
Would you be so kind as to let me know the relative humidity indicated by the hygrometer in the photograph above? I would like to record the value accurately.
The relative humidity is 4 %
